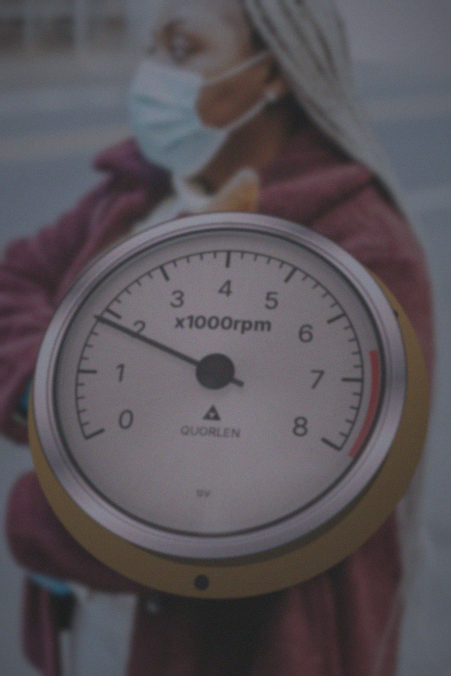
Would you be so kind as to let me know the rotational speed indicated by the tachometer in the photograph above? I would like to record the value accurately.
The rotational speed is 1800 rpm
